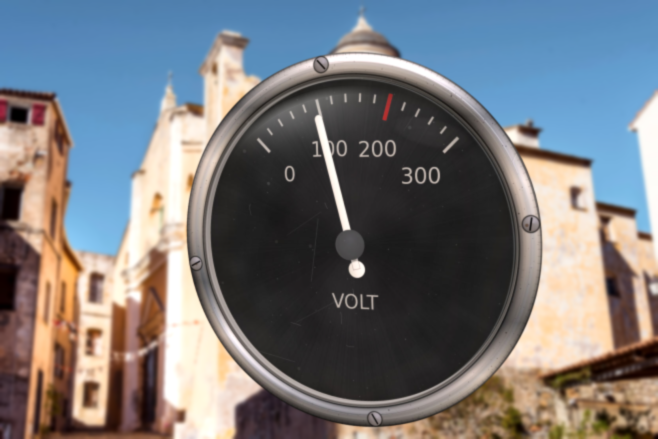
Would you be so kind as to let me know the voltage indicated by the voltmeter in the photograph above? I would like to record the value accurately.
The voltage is 100 V
